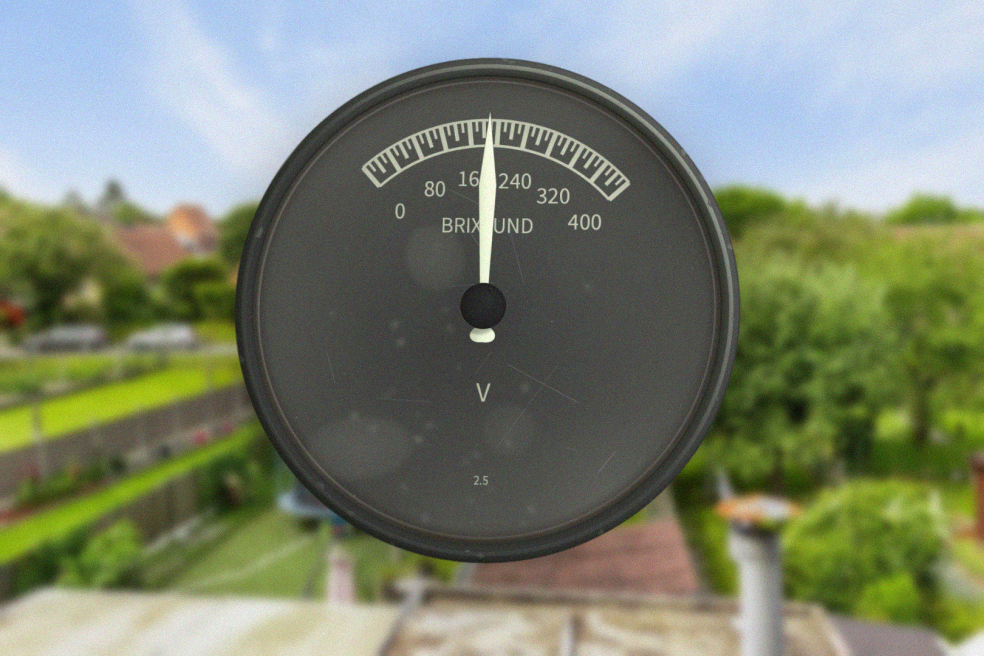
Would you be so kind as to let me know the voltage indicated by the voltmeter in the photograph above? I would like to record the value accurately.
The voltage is 190 V
